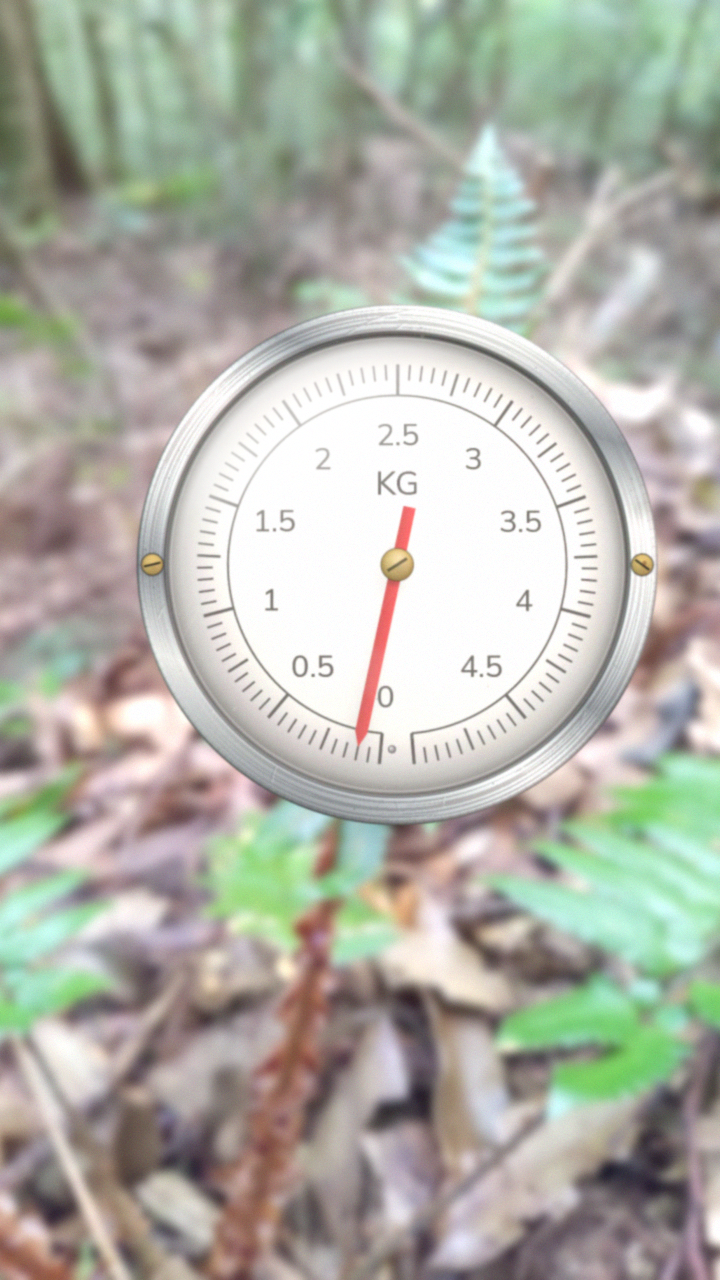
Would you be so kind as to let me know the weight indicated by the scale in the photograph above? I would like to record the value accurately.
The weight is 0.1 kg
